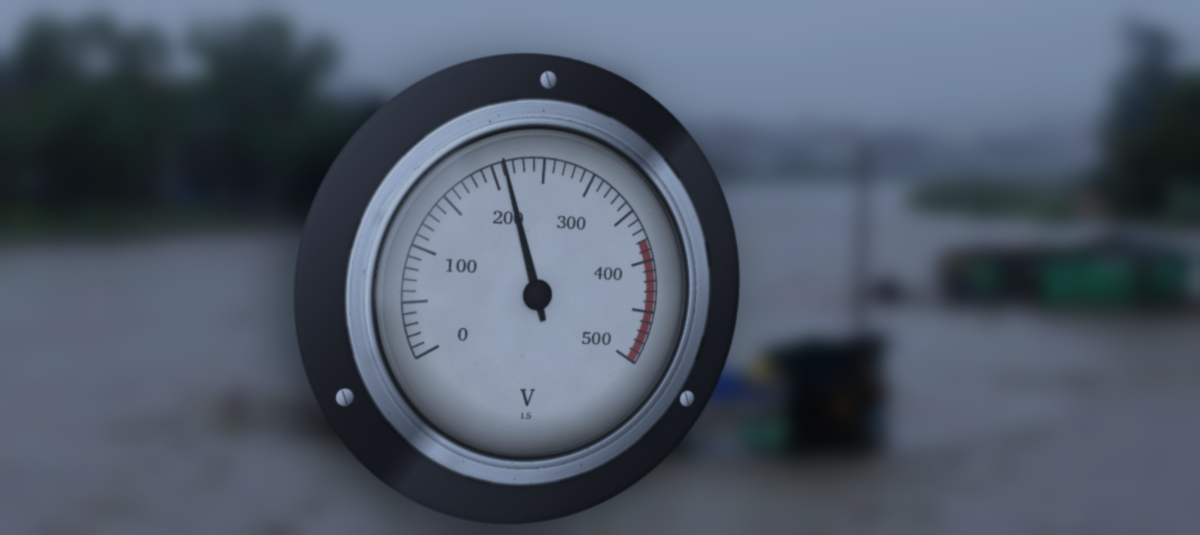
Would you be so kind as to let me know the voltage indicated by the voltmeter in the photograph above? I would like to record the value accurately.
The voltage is 210 V
